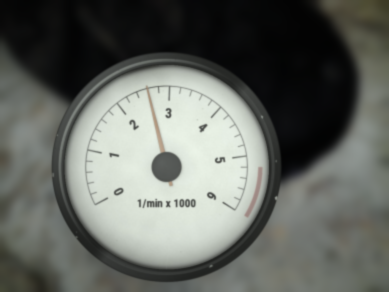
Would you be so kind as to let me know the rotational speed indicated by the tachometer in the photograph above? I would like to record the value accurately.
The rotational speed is 2600 rpm
